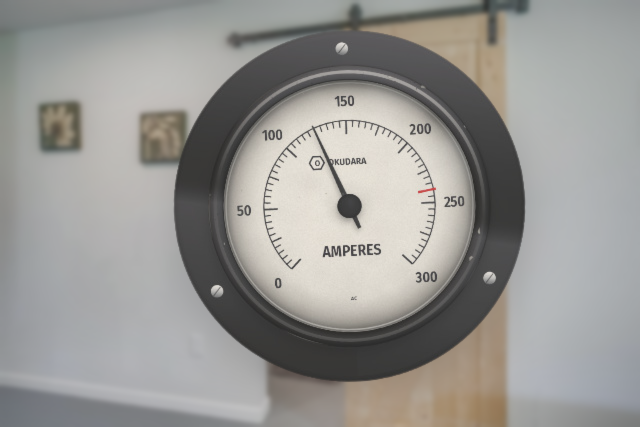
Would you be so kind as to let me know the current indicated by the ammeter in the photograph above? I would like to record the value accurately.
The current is 125 A
